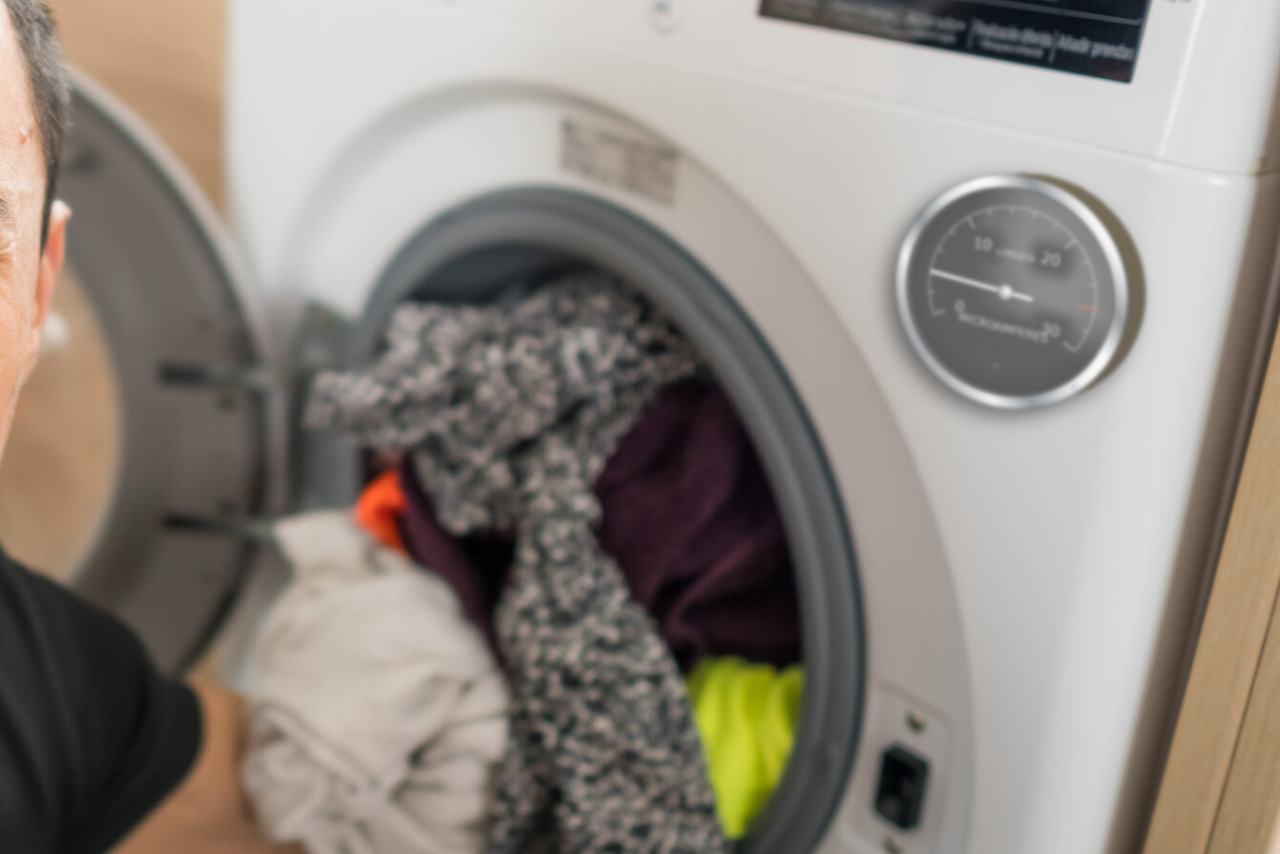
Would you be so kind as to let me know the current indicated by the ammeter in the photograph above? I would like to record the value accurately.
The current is 4 µA
